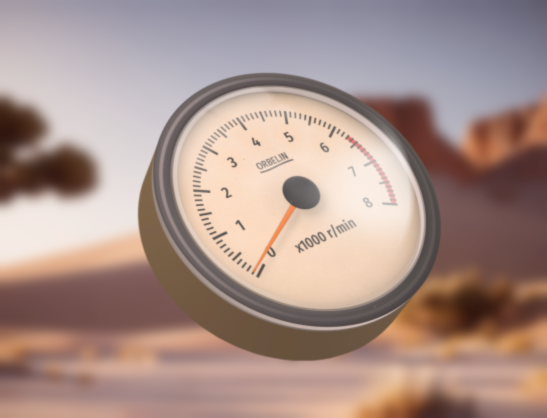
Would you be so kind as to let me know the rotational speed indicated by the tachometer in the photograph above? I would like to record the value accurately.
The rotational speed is 100 rpm
